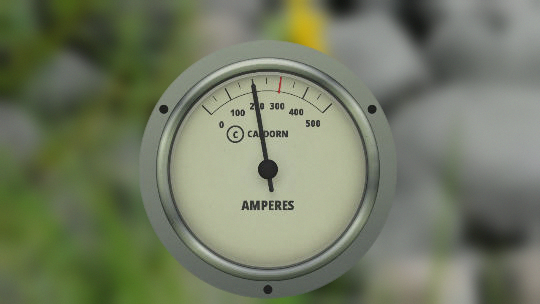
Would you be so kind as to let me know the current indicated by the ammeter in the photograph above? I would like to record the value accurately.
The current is 200 A
